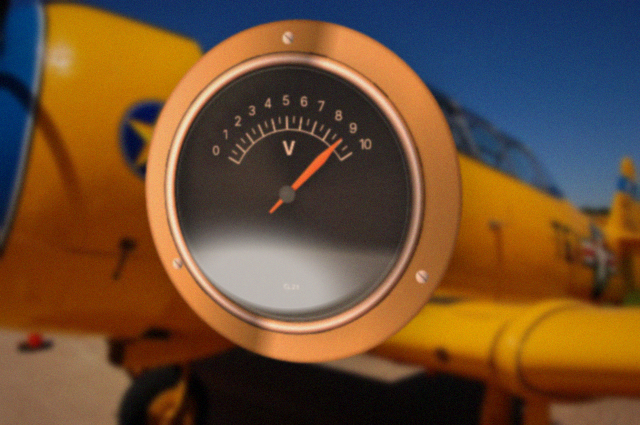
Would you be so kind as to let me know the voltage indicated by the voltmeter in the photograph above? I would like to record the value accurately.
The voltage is 9 V
